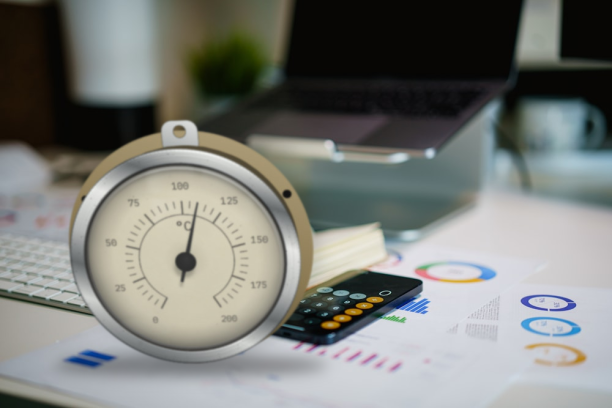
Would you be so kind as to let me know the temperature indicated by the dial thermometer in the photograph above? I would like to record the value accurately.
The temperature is 110 °C
